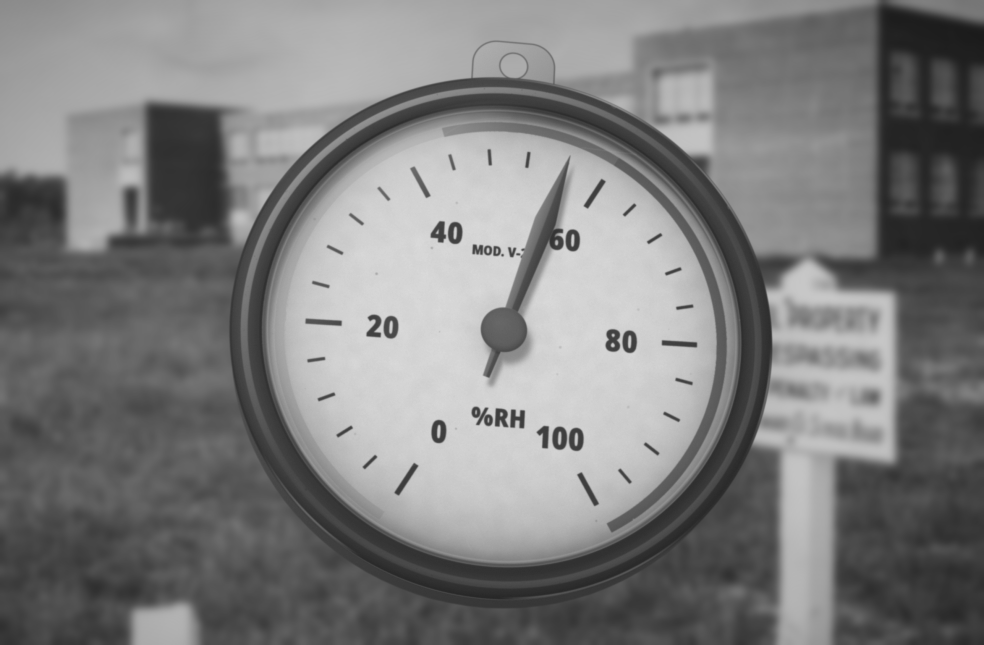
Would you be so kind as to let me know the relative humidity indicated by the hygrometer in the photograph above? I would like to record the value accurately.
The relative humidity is 56 %
